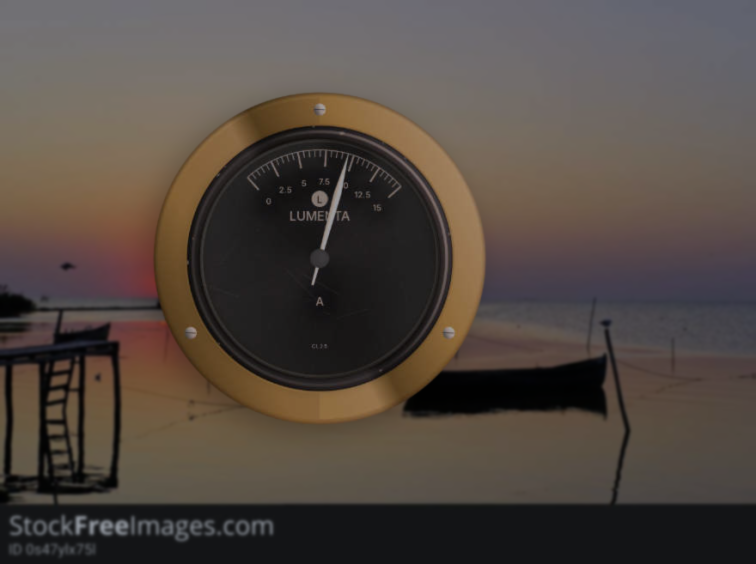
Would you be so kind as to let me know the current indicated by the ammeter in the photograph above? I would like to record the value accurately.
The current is 9.5 A
